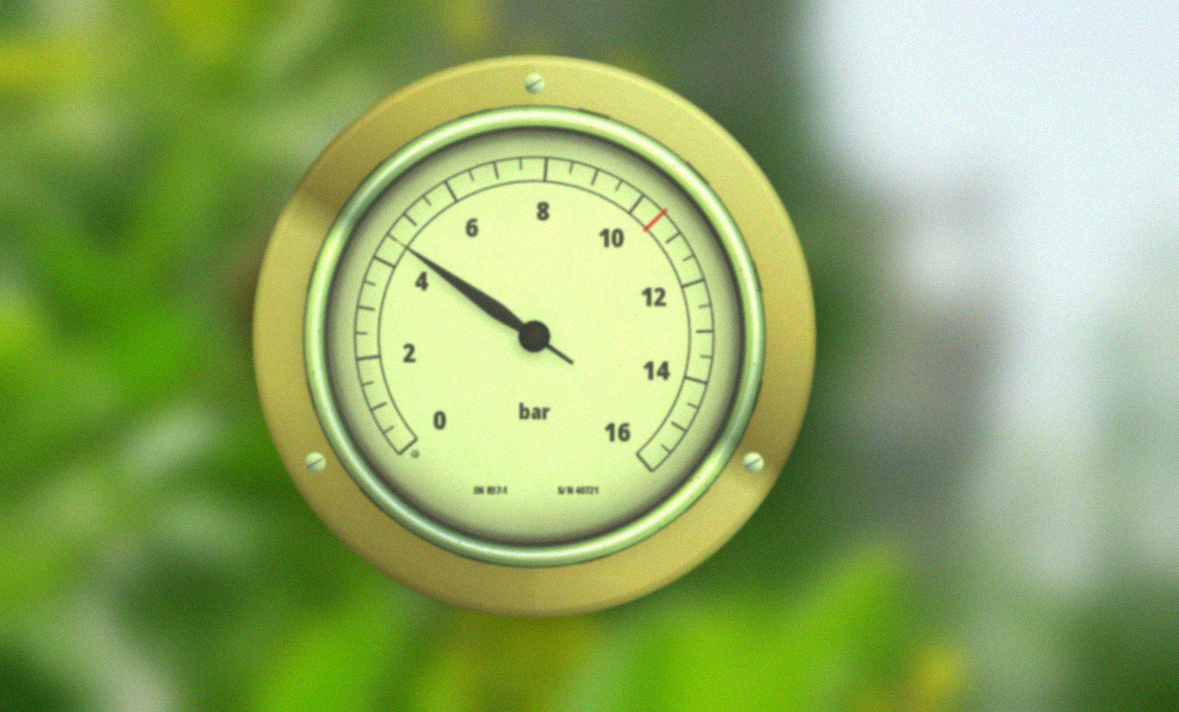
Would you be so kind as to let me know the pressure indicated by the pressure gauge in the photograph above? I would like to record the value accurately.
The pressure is 4.5 bar
